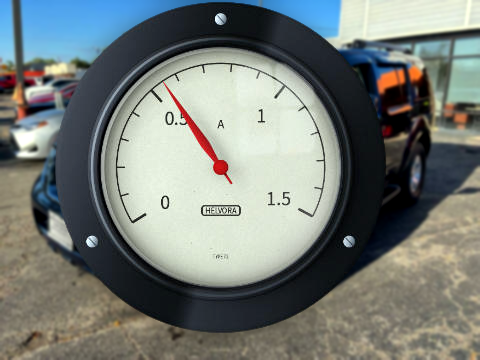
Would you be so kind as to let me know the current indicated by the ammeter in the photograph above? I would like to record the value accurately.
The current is 0.55 A
